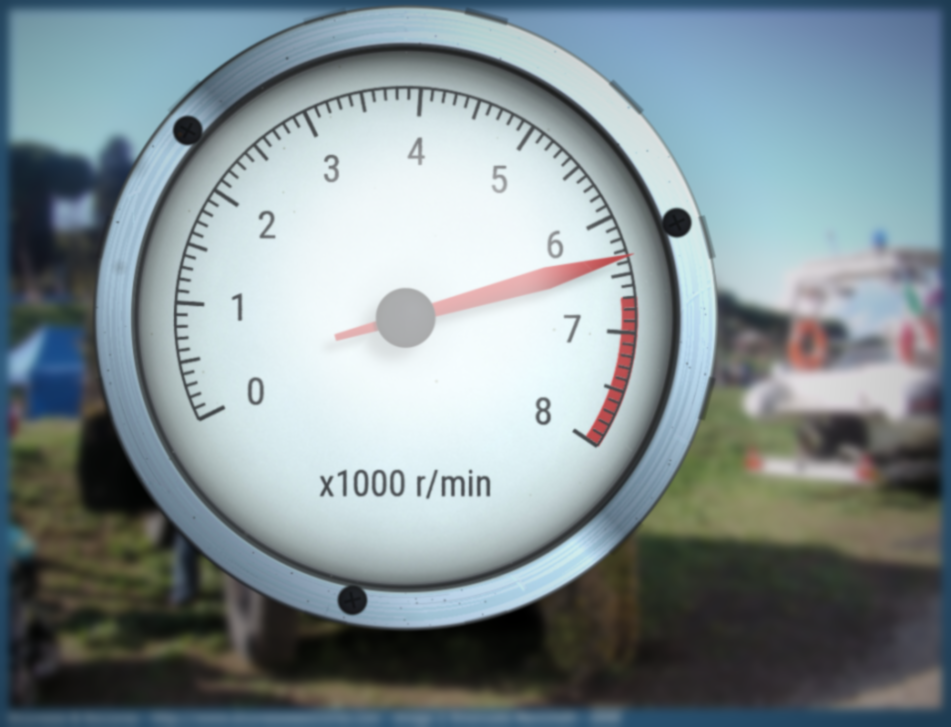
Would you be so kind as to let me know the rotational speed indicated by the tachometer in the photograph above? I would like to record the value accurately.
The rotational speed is 6350 rpm
